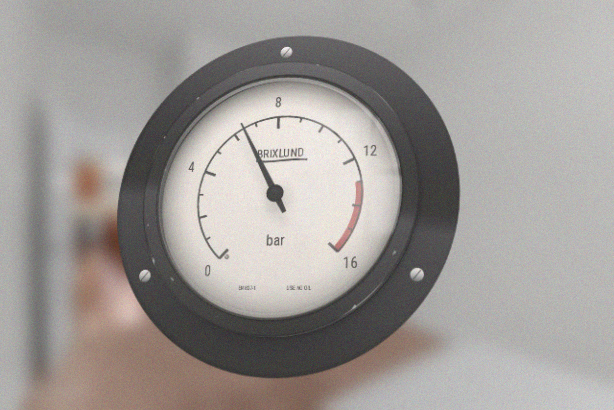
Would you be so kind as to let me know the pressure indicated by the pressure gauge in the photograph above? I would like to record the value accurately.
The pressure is 6.5 bar
